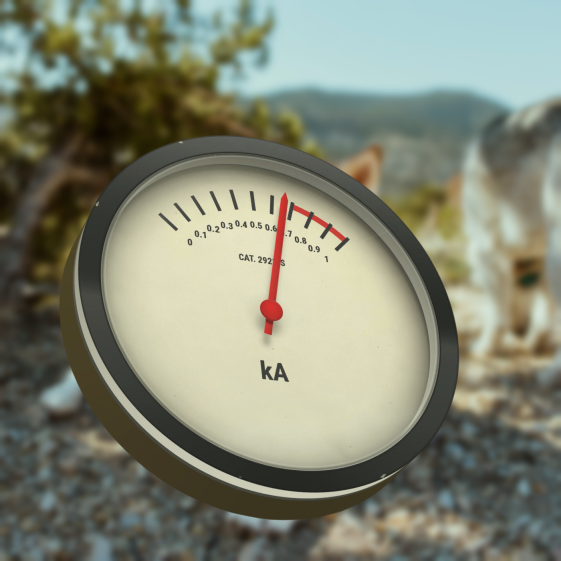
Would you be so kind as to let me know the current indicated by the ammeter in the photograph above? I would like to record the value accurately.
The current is 0.65 kA
